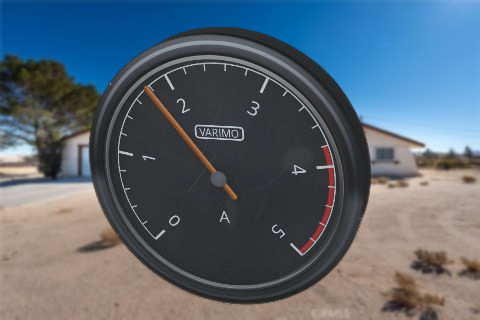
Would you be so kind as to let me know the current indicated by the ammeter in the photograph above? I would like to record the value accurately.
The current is 1.8 A
